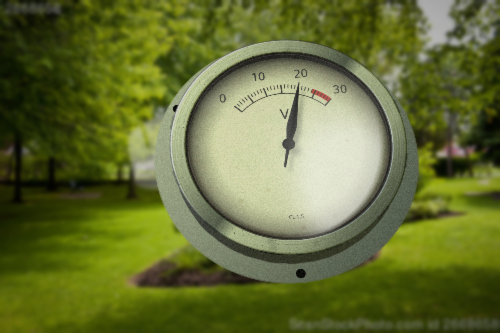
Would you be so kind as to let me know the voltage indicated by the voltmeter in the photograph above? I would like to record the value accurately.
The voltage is 20 V
